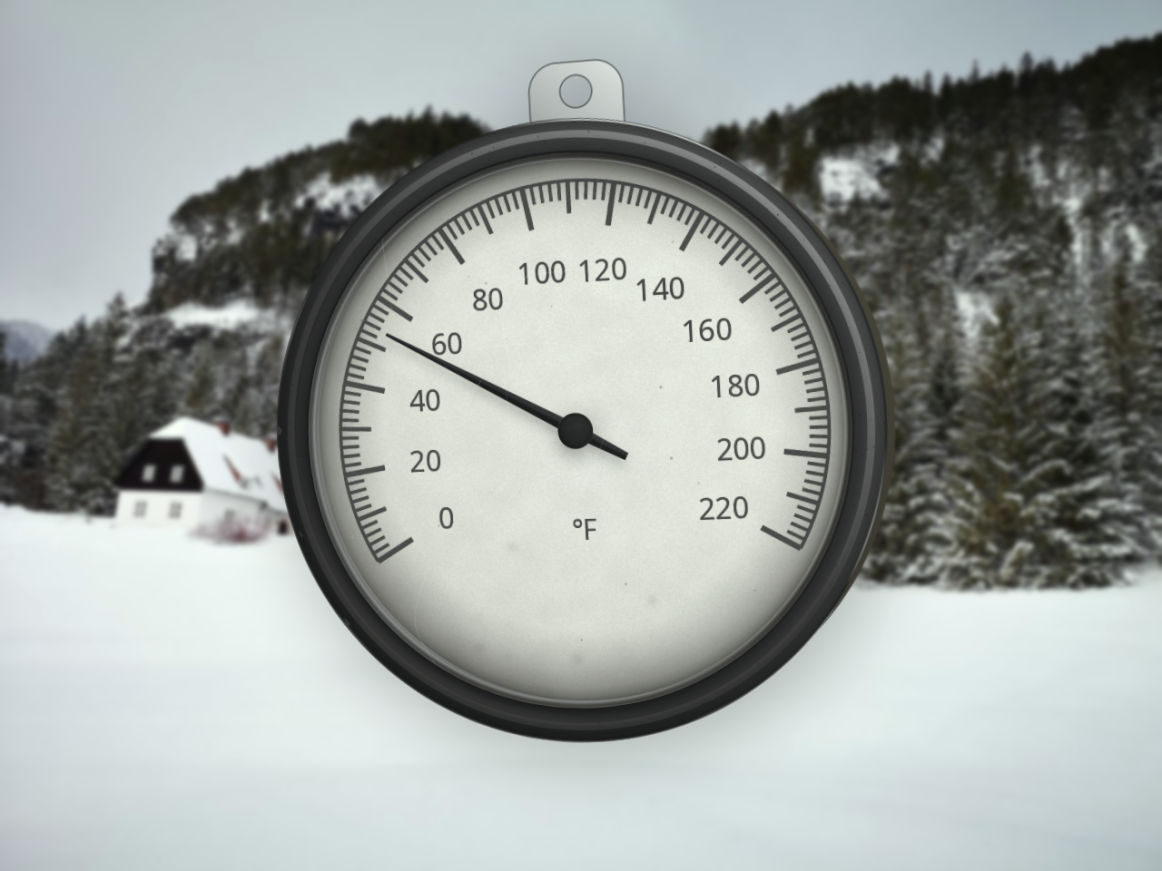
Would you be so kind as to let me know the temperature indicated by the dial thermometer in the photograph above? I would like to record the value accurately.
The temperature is 54 °F
